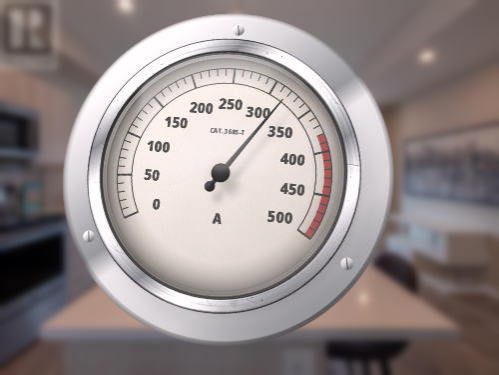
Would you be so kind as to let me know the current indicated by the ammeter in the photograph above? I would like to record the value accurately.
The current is 320 A
